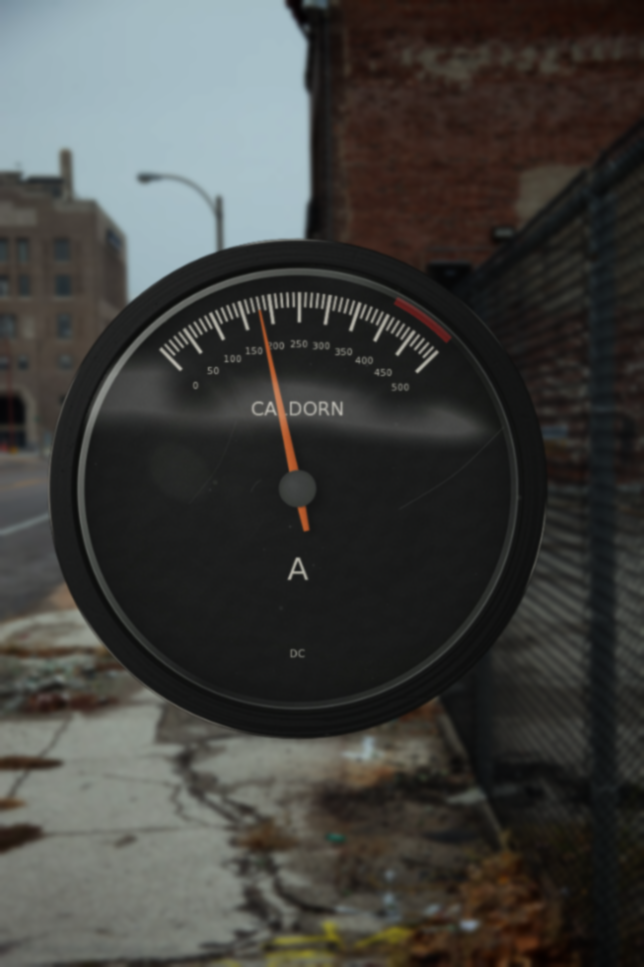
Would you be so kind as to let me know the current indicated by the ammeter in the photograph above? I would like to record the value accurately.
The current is 180 A
